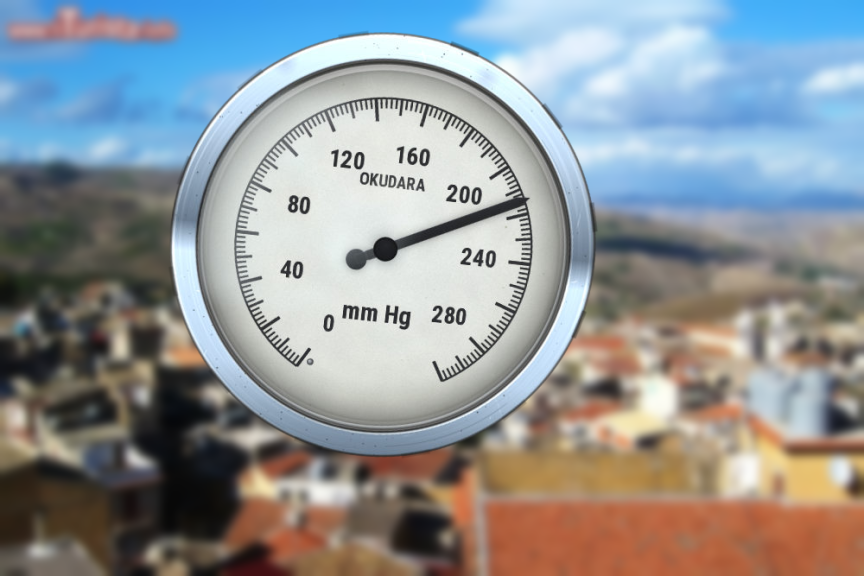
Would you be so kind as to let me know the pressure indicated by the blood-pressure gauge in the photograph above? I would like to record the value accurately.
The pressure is 214 mmHg
